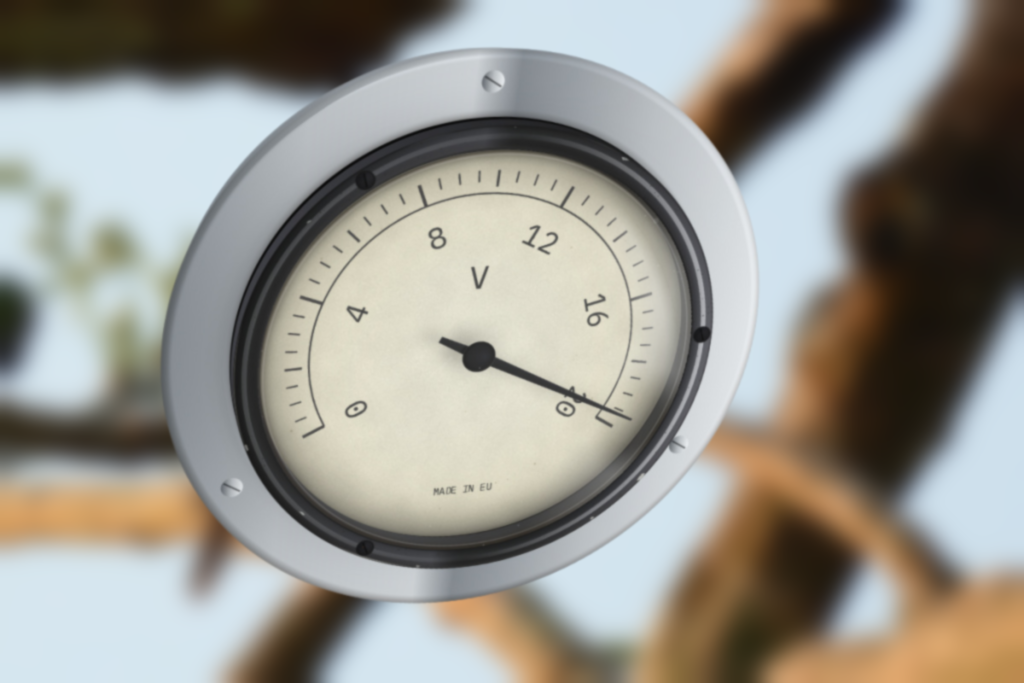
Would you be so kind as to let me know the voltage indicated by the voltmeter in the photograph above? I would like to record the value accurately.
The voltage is 19.5 V
